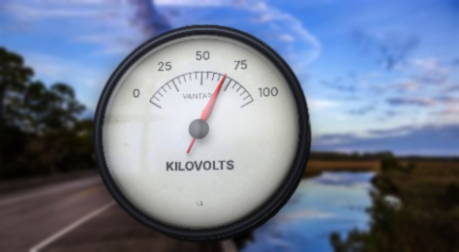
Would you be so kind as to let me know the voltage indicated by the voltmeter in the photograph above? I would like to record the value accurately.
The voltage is 70 kV
